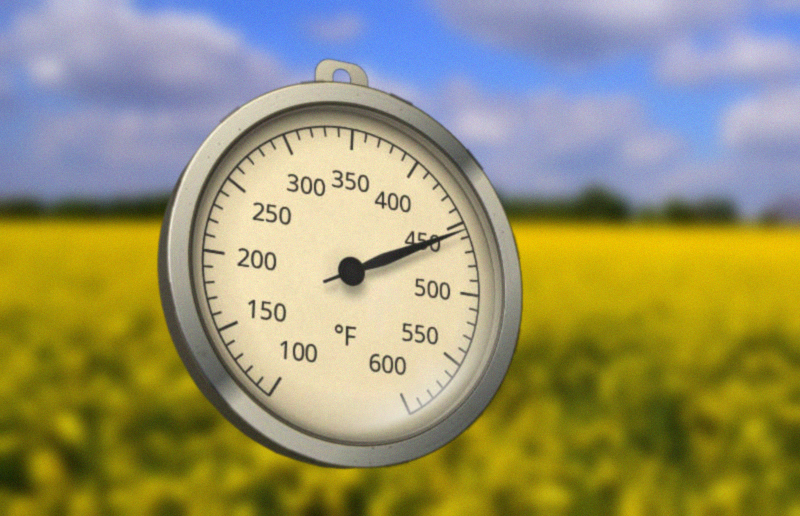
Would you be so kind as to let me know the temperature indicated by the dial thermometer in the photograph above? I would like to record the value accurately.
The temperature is 455 °F
